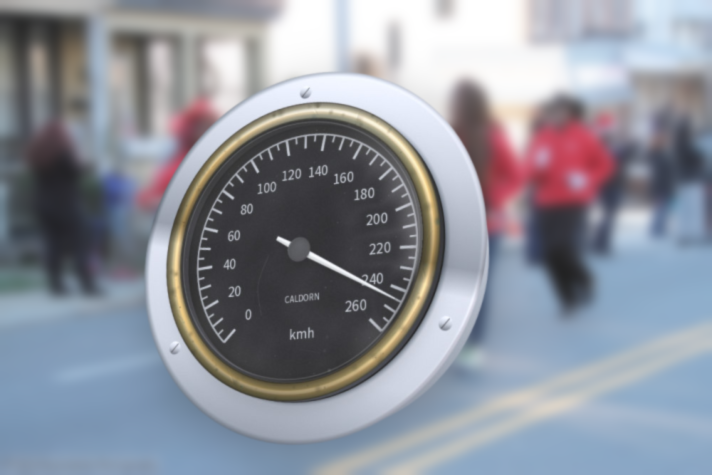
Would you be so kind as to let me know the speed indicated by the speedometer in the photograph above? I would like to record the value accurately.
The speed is 245 km/h
